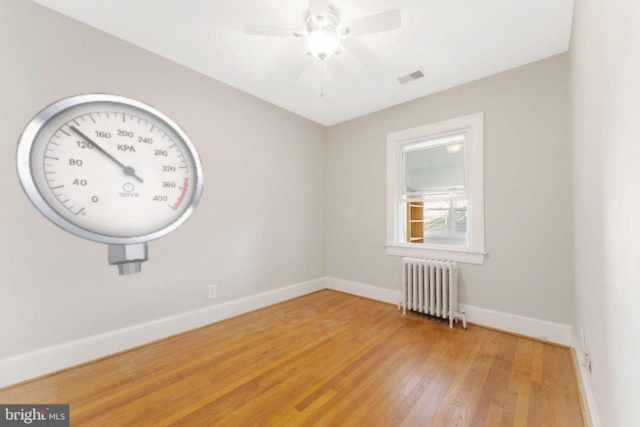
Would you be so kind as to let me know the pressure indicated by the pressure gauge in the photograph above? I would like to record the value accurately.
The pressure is 130 kPa
